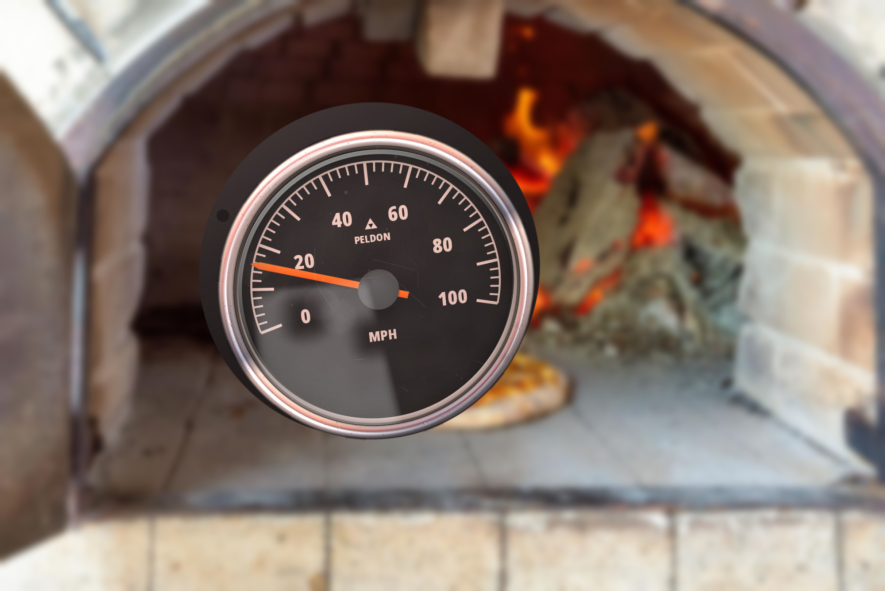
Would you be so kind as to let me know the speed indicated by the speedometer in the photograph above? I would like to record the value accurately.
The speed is 16 mph
